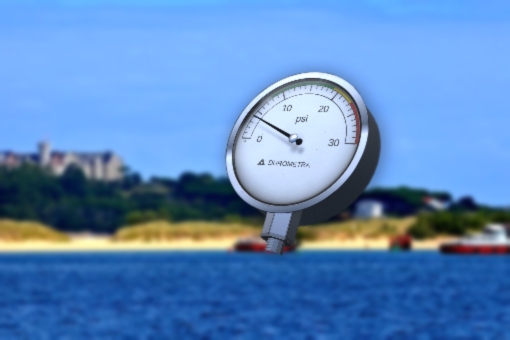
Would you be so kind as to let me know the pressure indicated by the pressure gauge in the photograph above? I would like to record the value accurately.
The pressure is 4 psi
